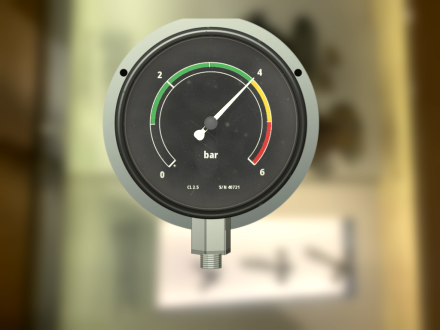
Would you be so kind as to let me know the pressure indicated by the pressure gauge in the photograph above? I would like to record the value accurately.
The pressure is 4 bar
